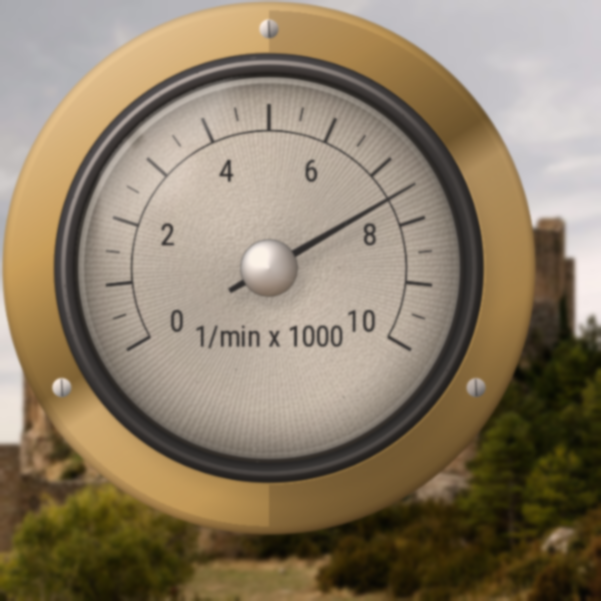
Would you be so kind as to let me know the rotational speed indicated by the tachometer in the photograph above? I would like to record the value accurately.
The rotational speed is 7500 rpm
